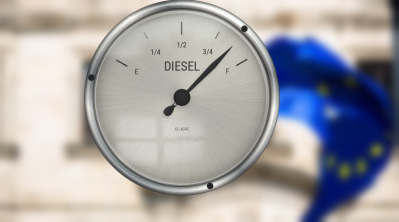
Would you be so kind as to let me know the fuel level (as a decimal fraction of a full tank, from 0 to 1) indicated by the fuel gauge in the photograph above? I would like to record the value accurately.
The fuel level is 0.875
